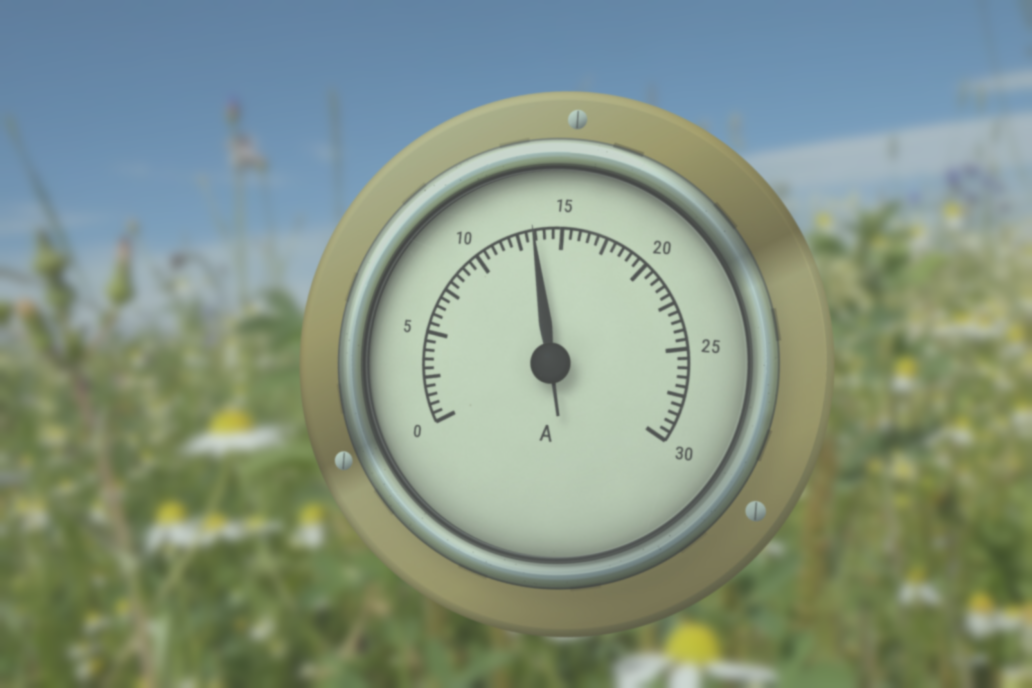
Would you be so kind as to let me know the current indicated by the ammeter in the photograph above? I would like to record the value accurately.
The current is 13.5 A
